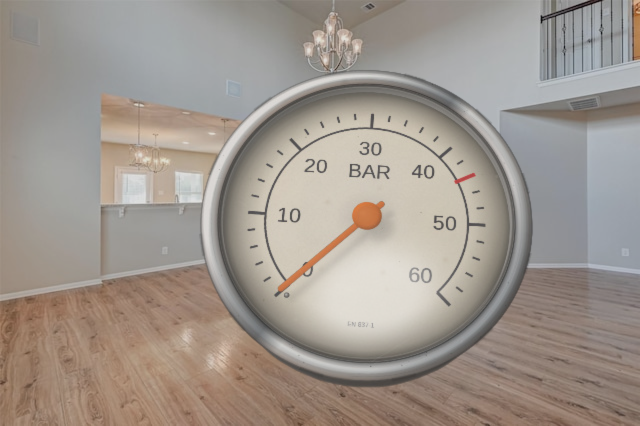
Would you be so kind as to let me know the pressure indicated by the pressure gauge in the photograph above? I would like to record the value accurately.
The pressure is 0 bar
